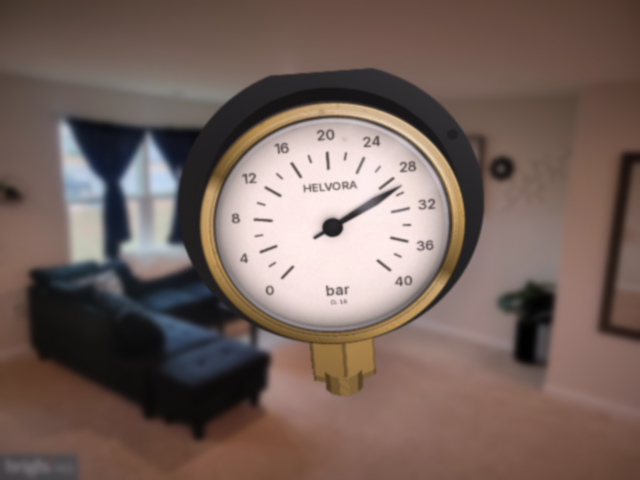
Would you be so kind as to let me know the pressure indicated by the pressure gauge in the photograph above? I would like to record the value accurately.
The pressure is 29 bar
